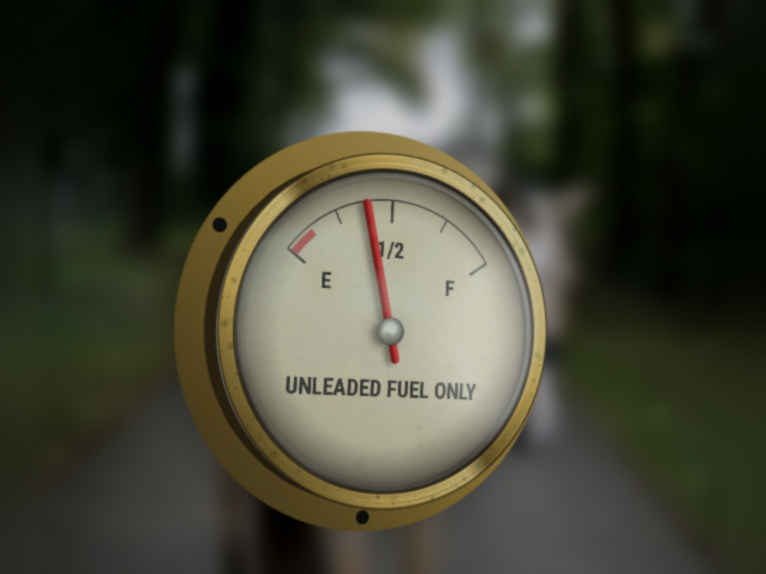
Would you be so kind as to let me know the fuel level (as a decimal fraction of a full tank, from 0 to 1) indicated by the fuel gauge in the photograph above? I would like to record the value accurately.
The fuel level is 0.375
